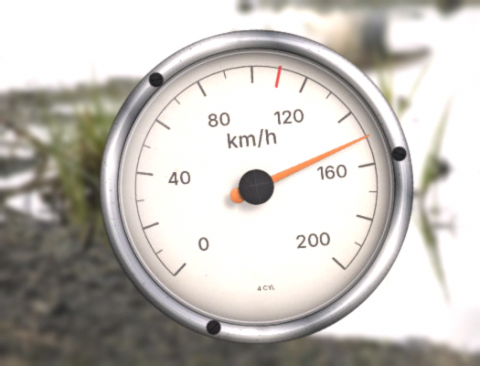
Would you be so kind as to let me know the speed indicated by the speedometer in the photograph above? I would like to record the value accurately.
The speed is 150 km/h
